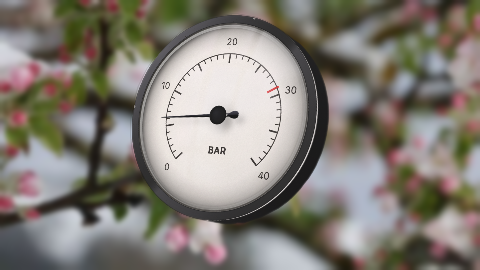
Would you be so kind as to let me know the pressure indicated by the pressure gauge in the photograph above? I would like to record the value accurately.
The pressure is 6 bar
